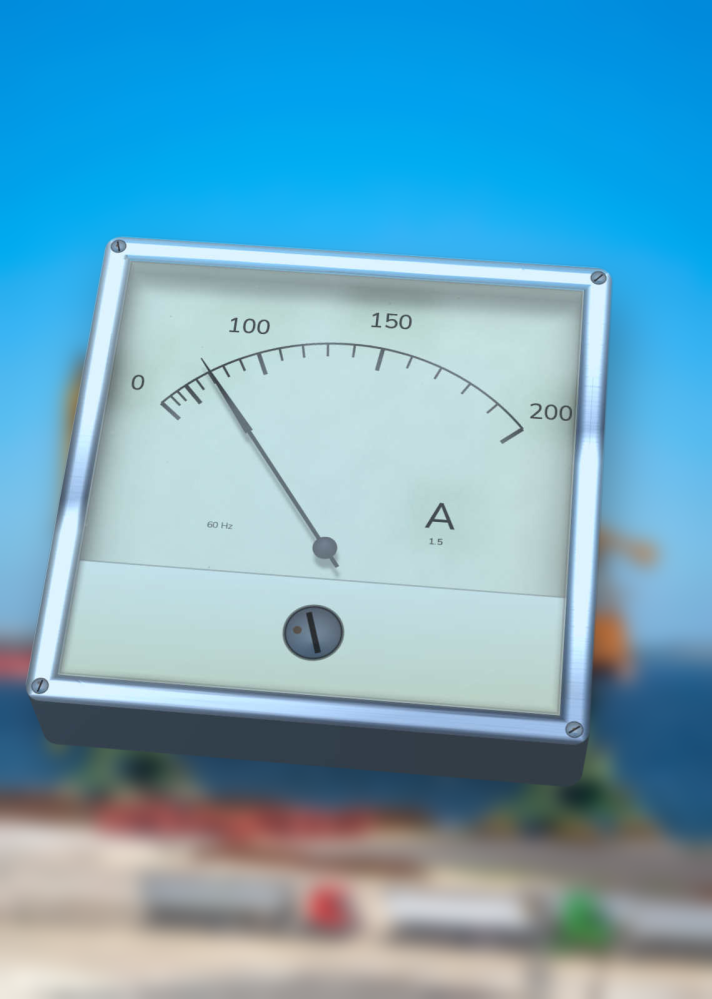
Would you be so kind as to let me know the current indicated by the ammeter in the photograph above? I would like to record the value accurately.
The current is 70 A
